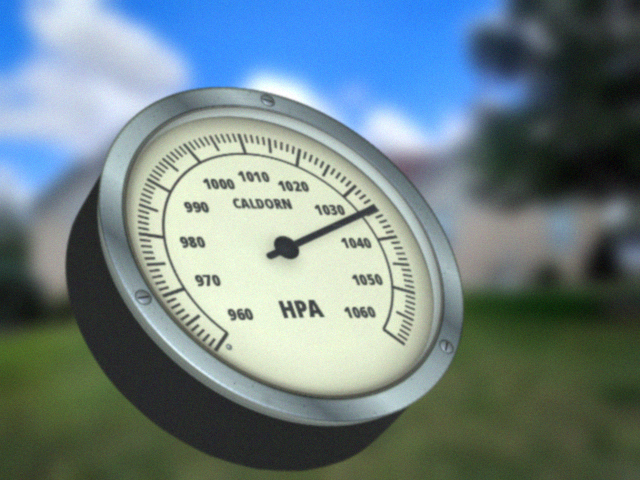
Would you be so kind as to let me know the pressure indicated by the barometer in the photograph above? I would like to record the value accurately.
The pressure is 1035 hPa
